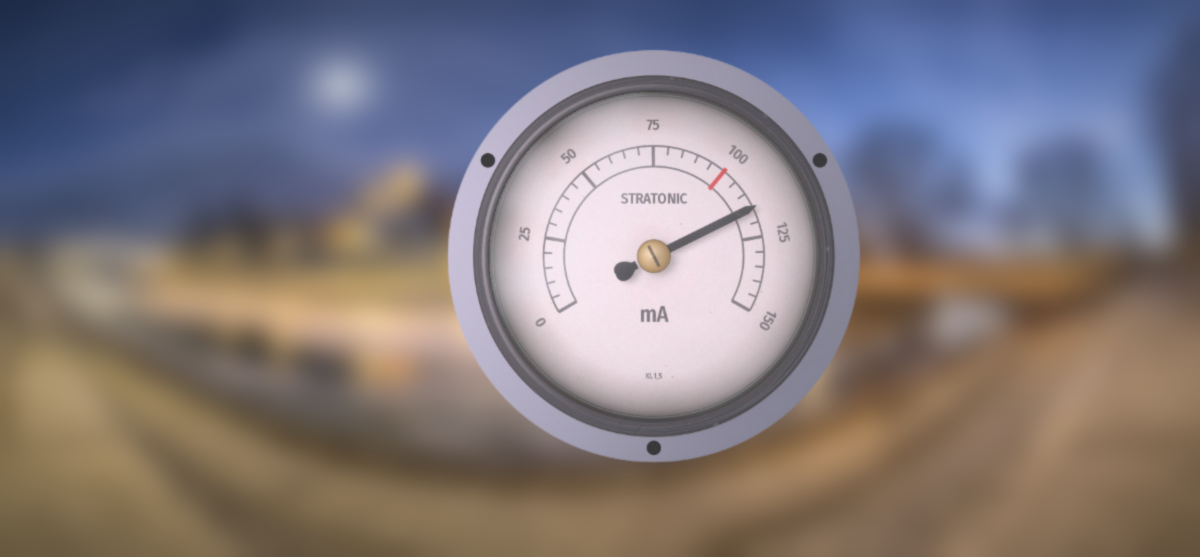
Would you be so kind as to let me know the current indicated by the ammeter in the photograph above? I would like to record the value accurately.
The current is 115 mA
